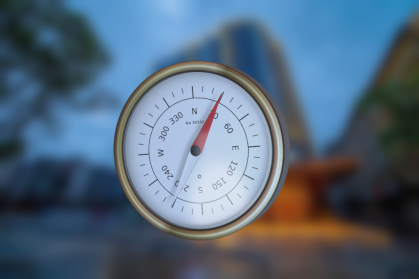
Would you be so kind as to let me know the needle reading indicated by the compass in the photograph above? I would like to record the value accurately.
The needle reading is 30 °
